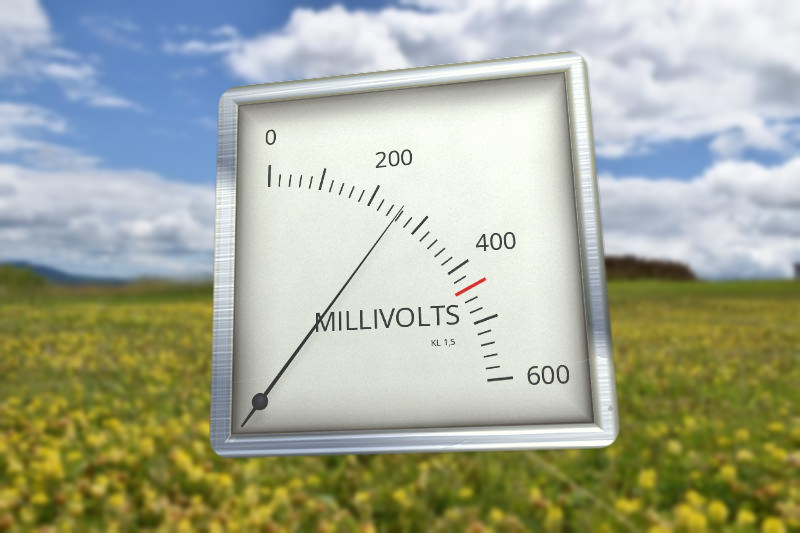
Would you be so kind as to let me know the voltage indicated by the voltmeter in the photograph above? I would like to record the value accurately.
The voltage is 260 mV
